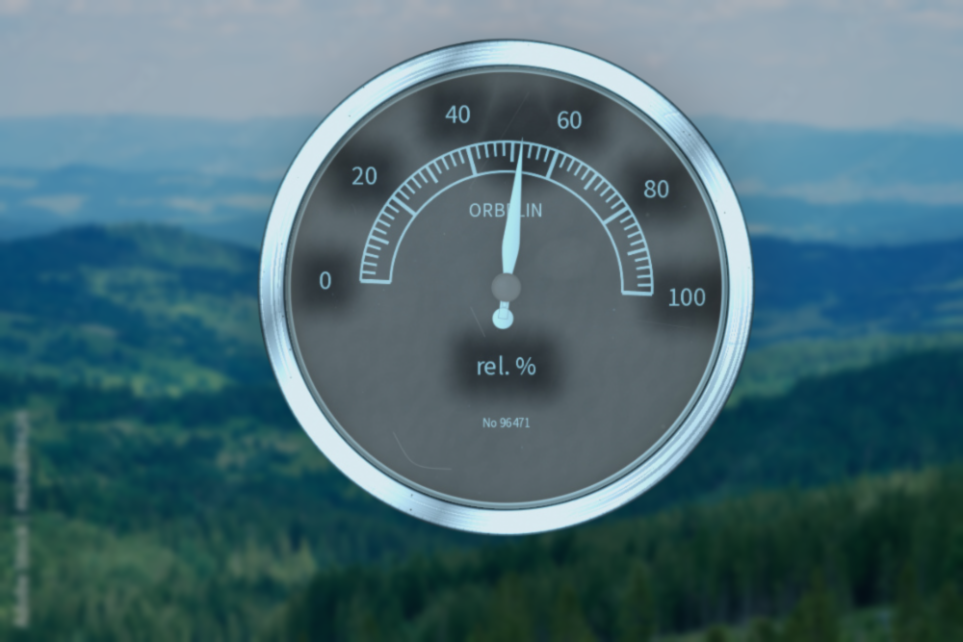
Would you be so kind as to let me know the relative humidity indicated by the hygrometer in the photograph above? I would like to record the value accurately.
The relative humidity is 52 %
